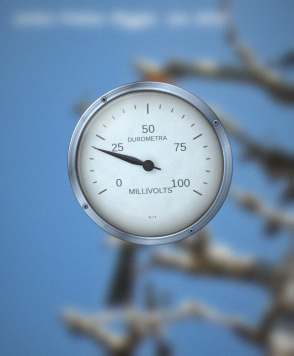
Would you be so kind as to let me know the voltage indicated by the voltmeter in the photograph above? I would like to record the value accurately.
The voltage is 20 mV
